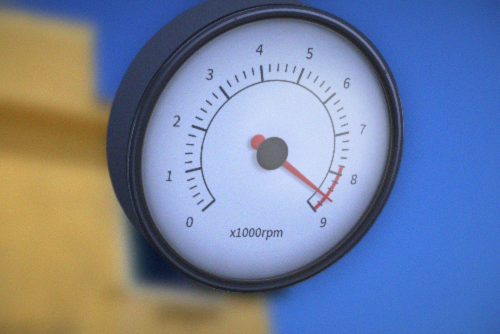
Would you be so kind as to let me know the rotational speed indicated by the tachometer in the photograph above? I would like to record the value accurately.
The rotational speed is 8600 rpm
